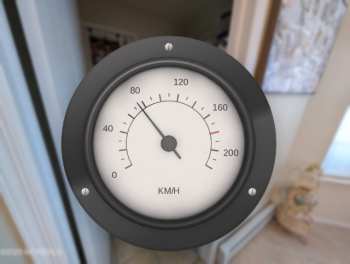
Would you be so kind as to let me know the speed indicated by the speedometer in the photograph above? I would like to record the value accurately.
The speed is 75 km/h
